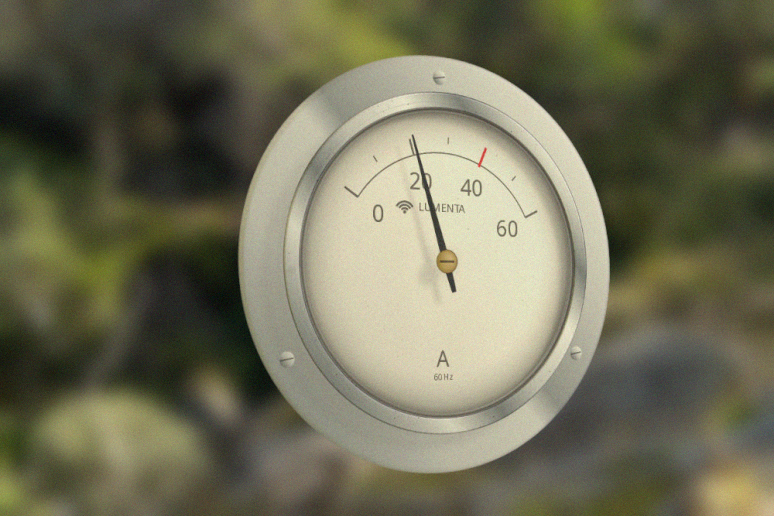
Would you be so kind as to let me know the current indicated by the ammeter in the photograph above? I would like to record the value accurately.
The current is 20 A
